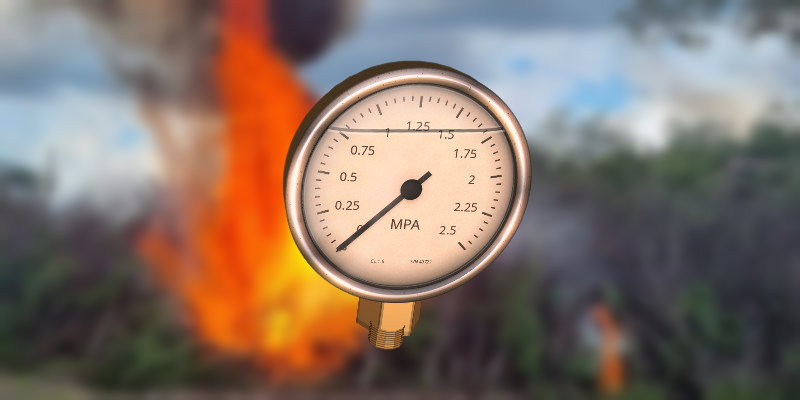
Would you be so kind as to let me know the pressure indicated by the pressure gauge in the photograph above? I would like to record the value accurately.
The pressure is 0 MPa
